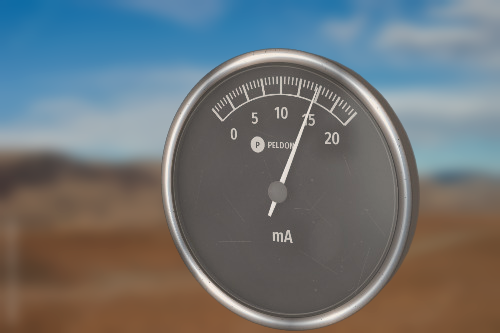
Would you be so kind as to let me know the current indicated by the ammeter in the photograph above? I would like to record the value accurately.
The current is 15 mA
